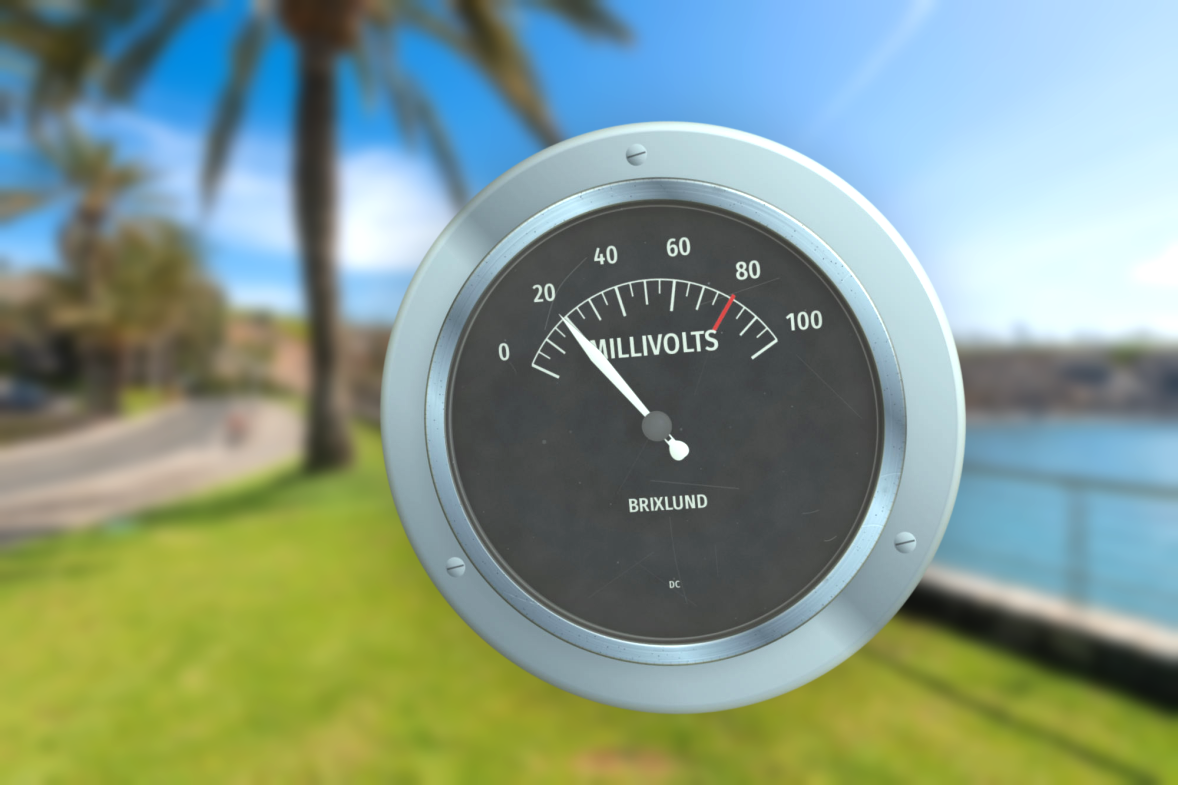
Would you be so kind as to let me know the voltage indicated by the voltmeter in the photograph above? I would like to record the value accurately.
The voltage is 20 mV
